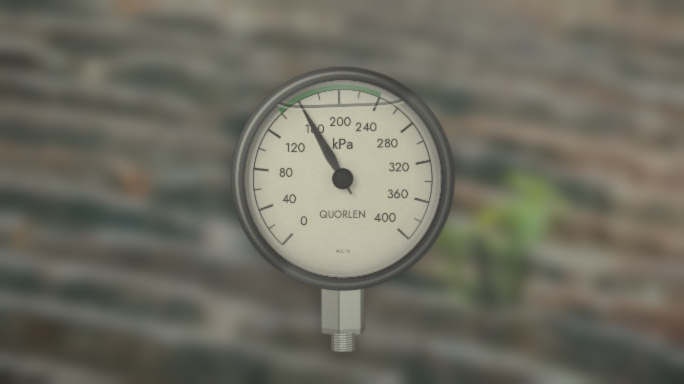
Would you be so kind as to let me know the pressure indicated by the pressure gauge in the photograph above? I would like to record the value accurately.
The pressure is 160 kPa
